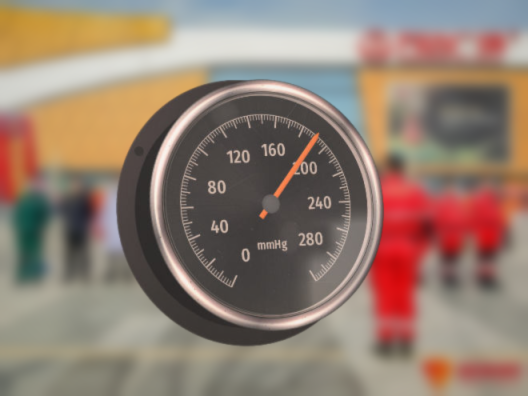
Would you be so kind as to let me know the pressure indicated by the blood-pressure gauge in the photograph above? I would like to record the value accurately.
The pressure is 190 mmHg
